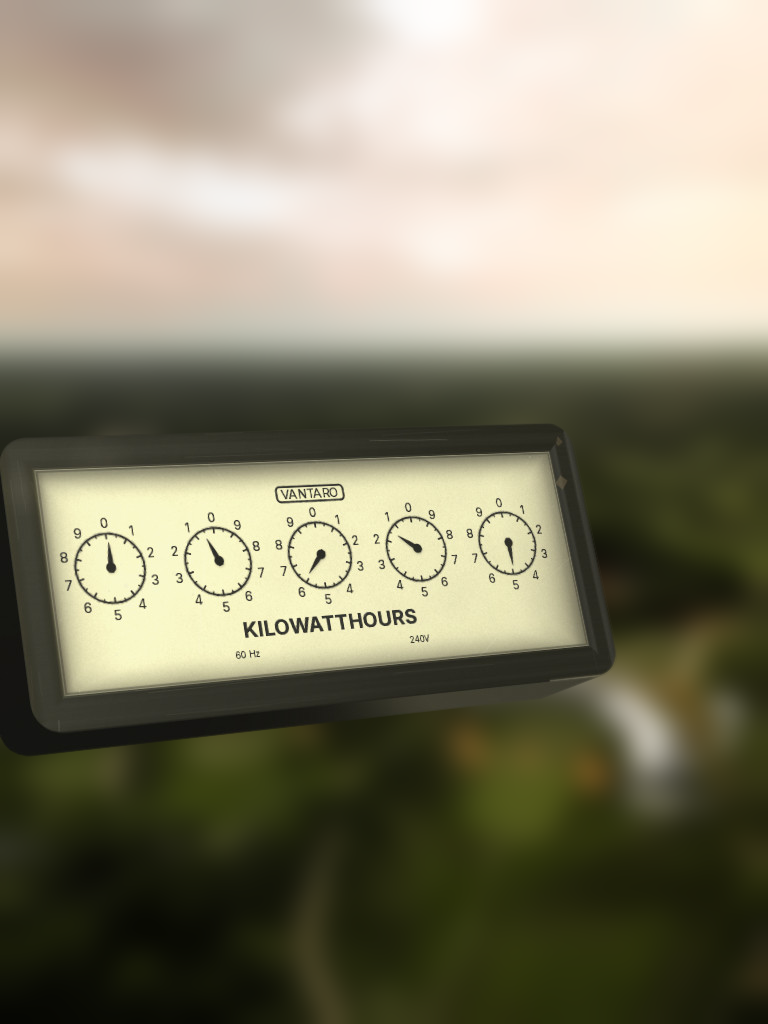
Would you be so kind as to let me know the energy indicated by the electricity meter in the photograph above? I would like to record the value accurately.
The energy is 615 kWh
